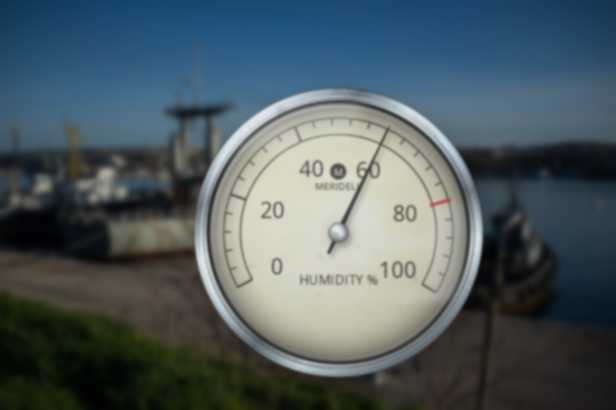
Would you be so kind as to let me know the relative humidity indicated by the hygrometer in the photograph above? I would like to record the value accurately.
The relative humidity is 60 %
